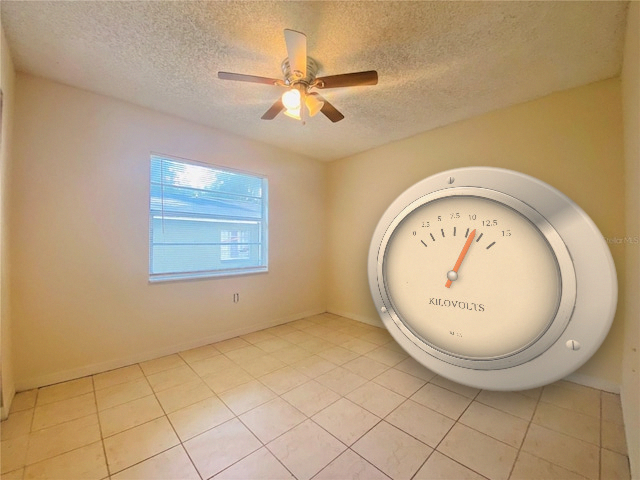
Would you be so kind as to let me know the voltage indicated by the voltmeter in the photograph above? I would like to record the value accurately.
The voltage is 11.25 kV
